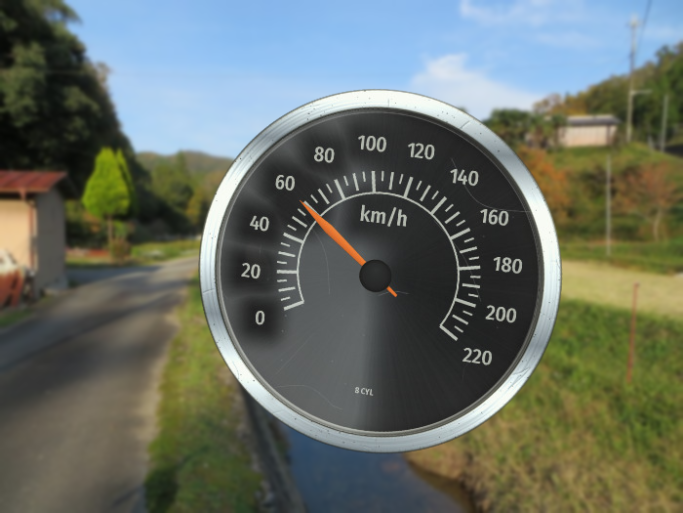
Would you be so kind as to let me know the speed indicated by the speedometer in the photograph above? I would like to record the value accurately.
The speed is 60 km/h
